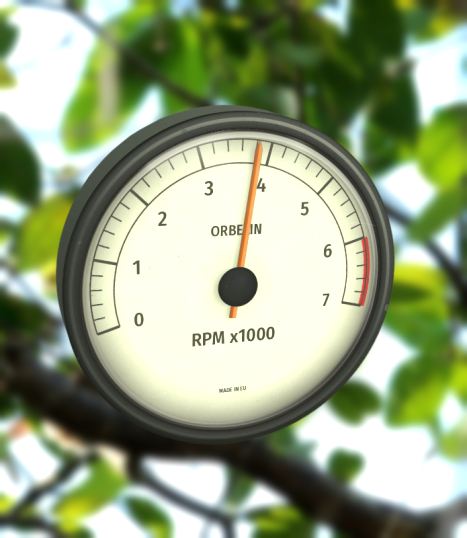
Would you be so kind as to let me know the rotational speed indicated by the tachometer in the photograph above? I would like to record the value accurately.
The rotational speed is 3800 rpm
